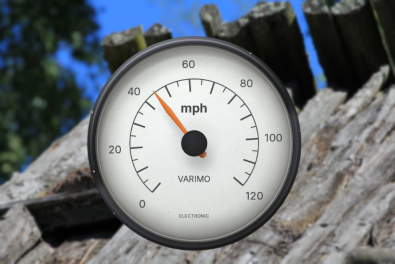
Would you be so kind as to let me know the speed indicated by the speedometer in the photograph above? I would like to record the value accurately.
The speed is 45 mph
